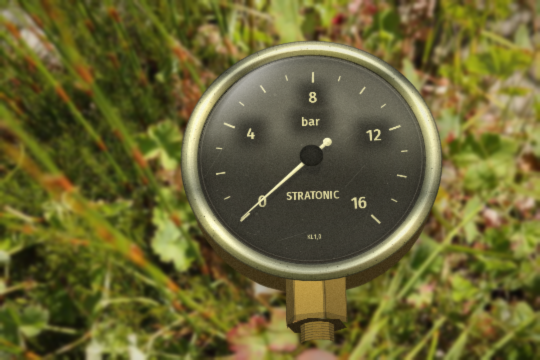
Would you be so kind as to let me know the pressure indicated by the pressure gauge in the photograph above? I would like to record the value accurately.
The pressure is 0 bar
